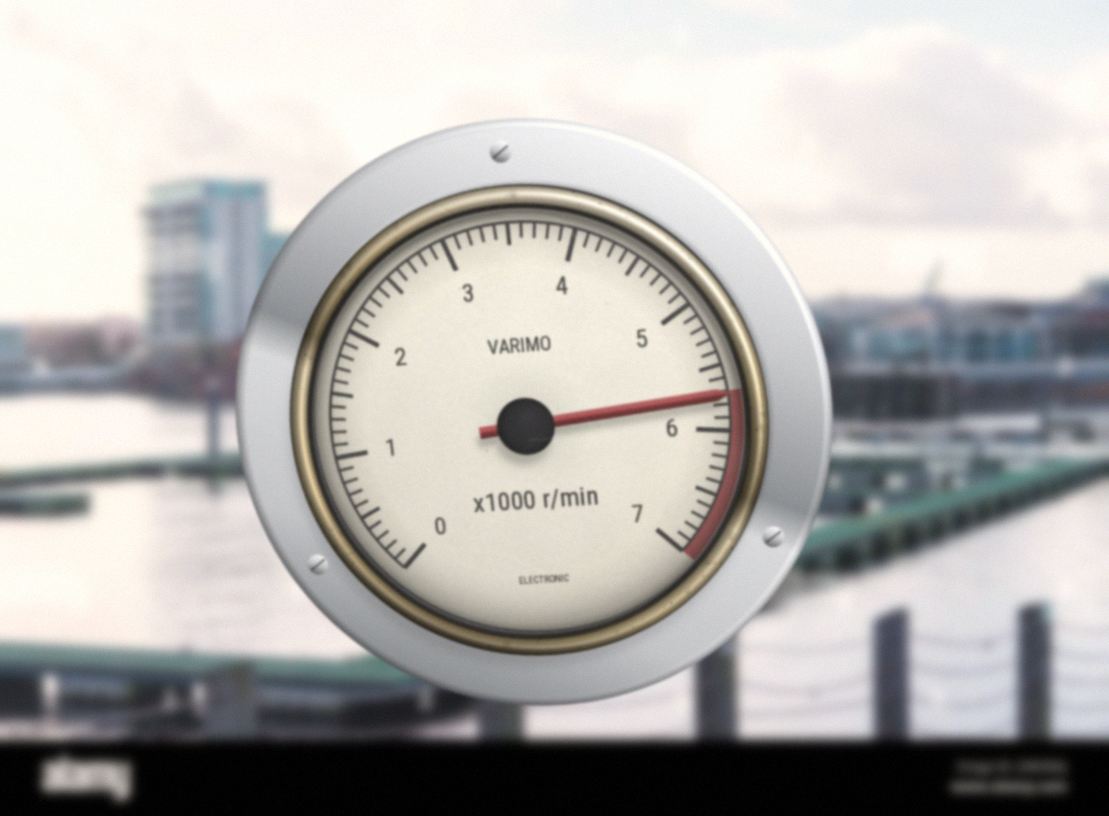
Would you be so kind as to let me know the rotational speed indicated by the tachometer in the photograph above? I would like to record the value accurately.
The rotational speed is 5700 rpm
